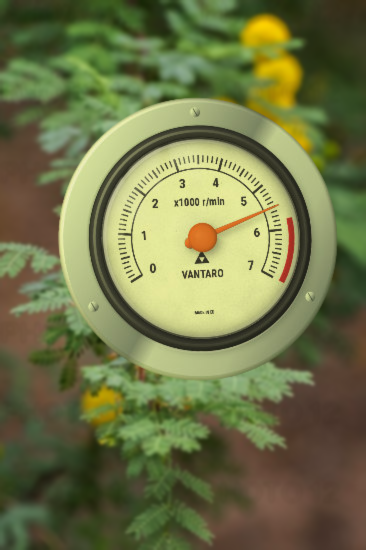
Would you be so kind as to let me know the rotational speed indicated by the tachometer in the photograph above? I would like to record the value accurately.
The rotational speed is 5500 rpm
